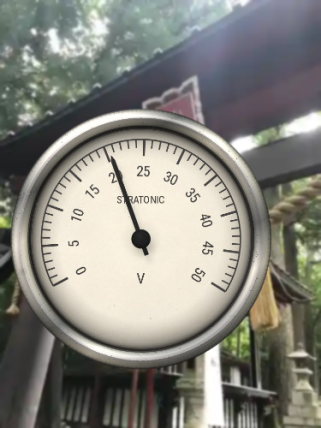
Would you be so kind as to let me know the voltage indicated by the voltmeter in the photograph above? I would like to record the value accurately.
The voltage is 20.5 V
